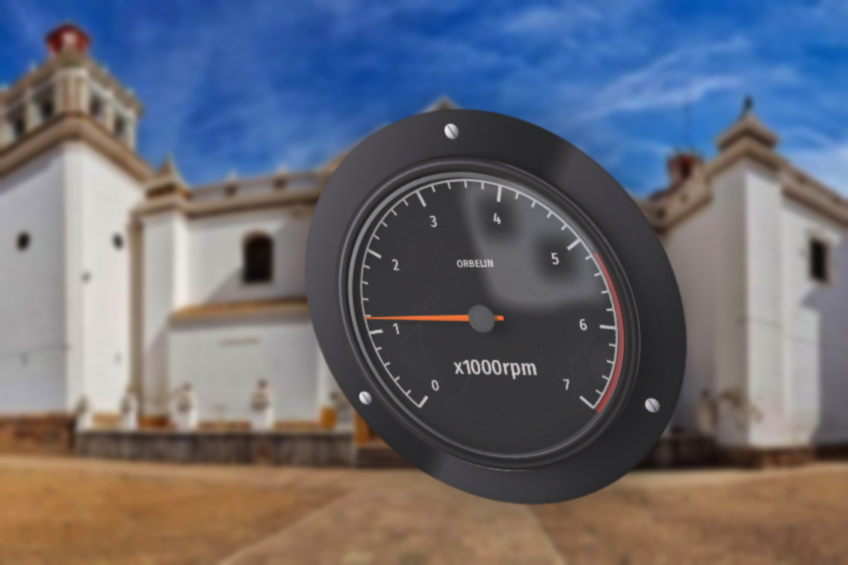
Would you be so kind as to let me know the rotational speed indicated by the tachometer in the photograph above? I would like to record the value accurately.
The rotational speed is 1200 rpm
